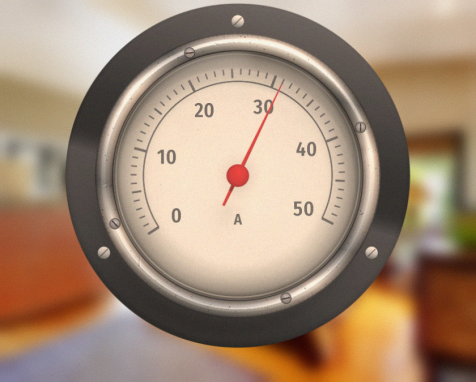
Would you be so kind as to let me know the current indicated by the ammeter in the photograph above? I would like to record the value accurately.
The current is 31 A
